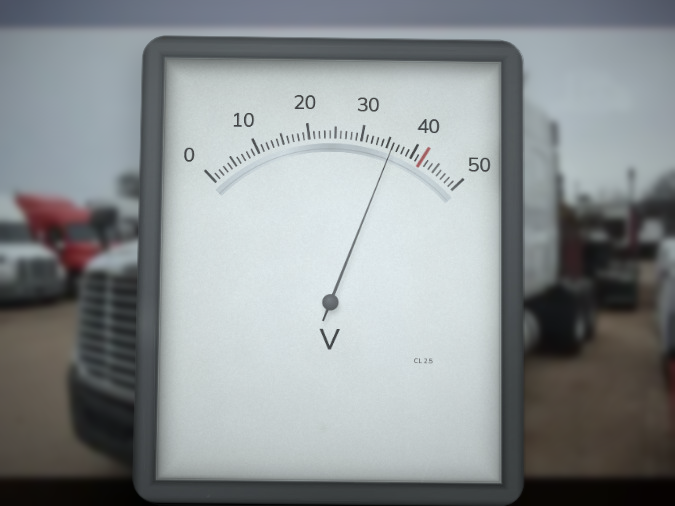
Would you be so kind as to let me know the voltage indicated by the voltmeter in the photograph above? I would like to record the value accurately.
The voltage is 36 V
